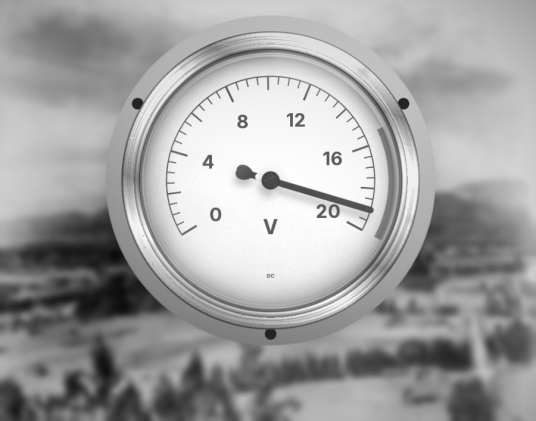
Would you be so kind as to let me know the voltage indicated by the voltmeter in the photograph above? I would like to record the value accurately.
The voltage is 19 V
